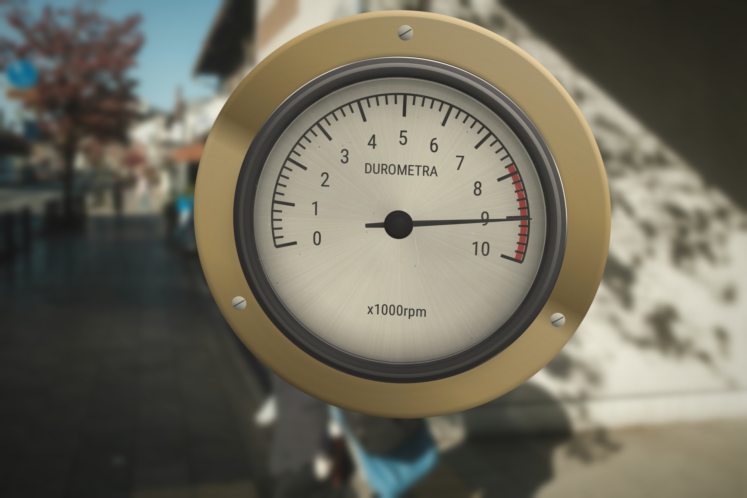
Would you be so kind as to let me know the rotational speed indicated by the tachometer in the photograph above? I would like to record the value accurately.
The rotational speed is 9000 rpm
